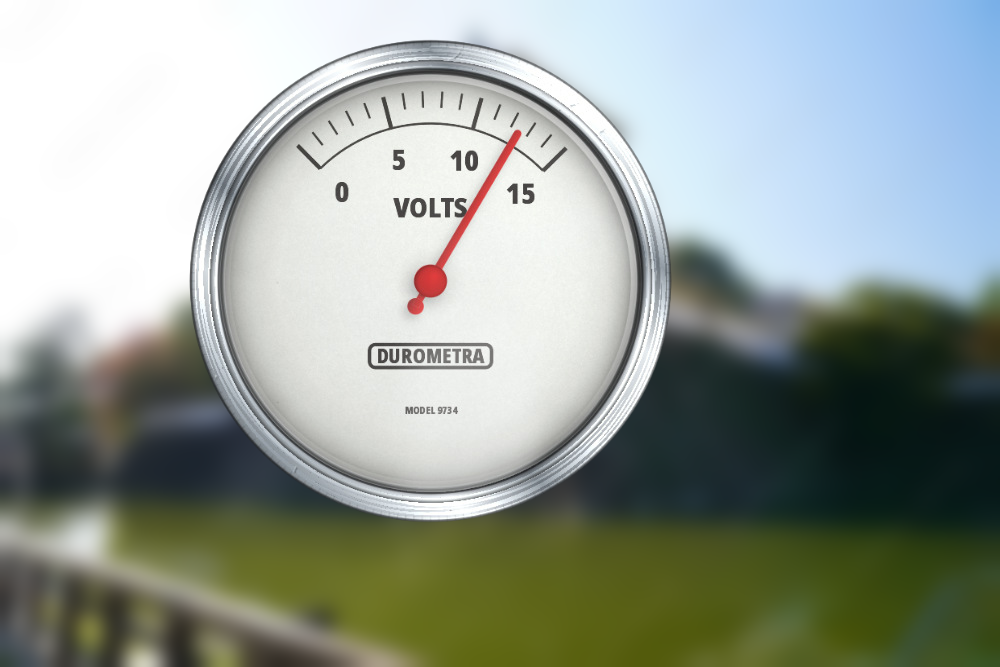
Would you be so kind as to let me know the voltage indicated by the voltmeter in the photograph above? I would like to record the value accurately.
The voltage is 12.5 V
